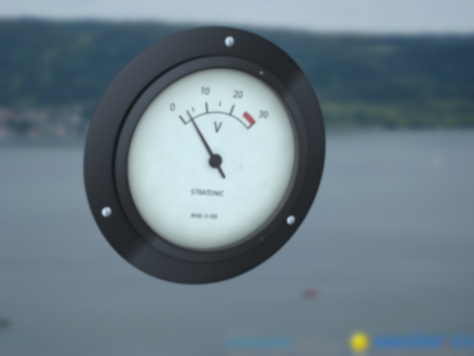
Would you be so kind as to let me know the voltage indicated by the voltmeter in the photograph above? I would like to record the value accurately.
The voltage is 2.5 V
